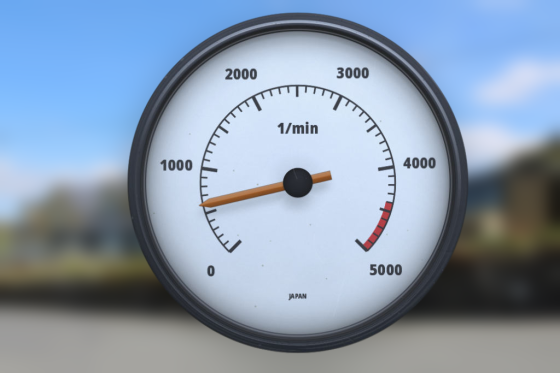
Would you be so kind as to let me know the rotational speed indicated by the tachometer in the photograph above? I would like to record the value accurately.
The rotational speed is 600 rpm
